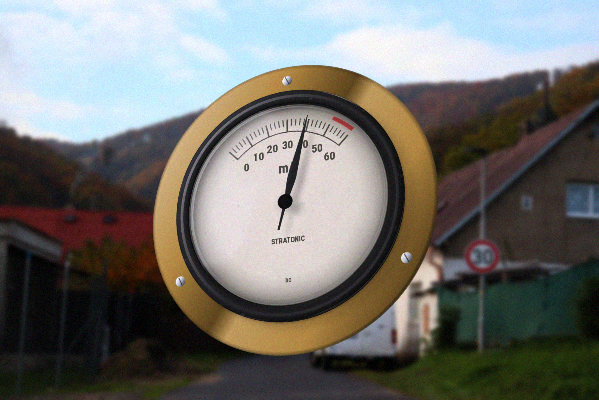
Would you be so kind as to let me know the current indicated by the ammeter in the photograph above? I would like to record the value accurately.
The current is 40 mA
